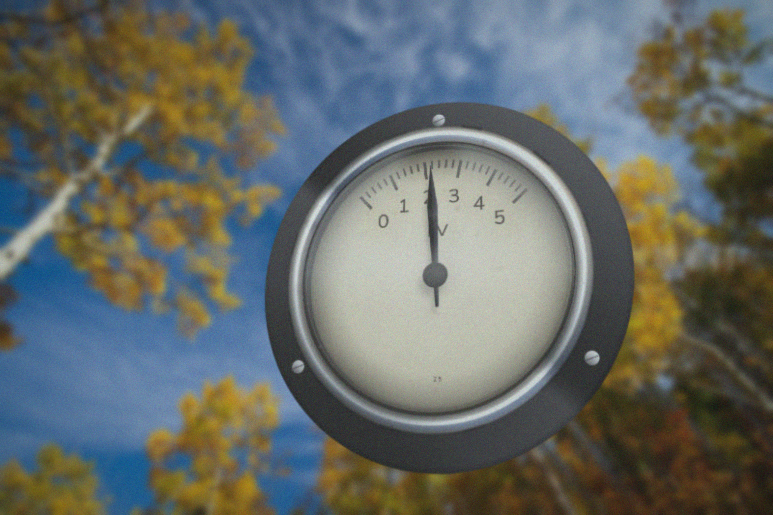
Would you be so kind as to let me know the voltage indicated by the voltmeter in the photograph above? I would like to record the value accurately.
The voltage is 2.2 kV
